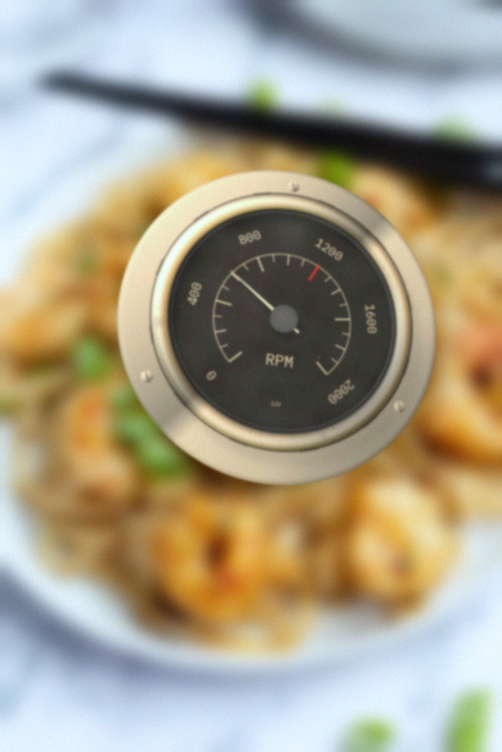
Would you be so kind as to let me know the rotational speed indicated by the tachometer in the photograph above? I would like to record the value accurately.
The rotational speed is 600 rpm
